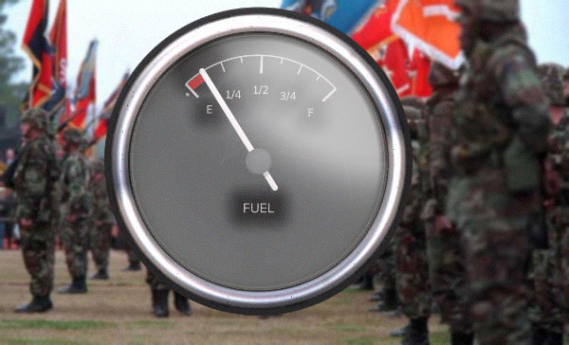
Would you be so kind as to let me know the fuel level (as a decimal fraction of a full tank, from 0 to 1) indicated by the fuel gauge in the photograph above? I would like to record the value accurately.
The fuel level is 0.125
